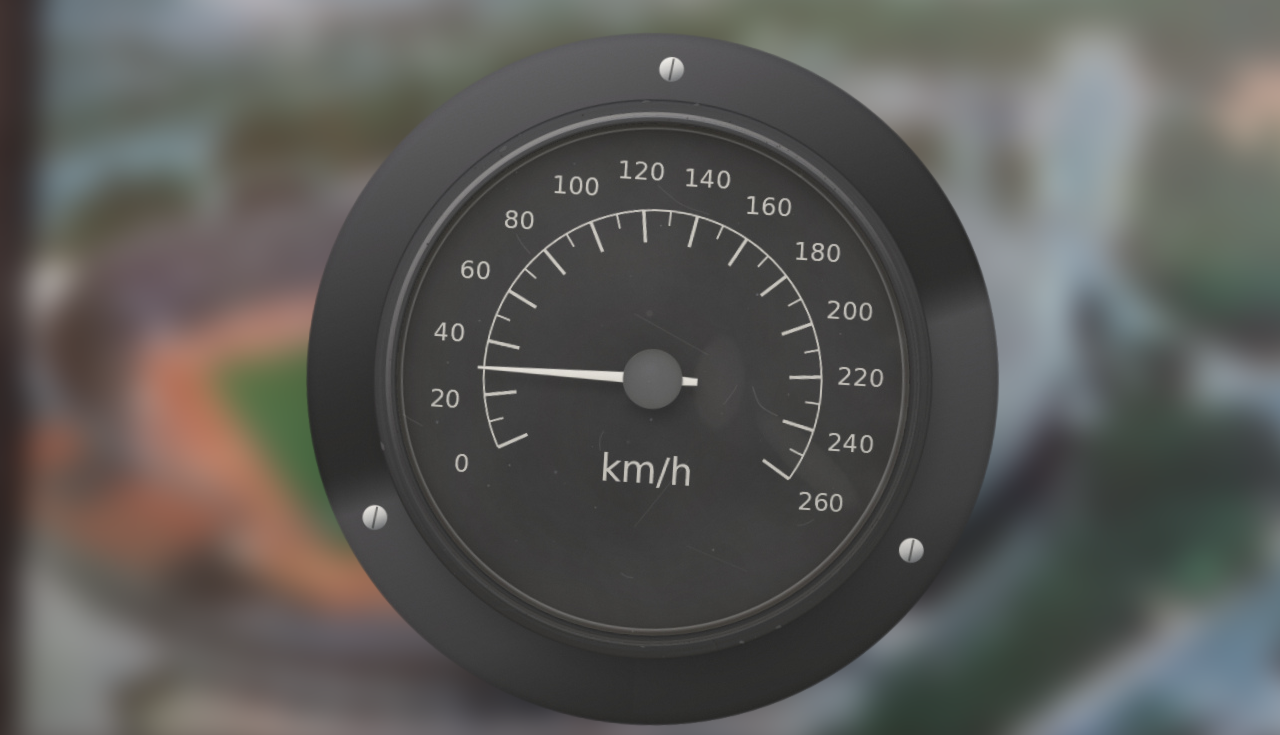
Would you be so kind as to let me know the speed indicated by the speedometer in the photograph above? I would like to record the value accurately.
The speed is 30 km/h
